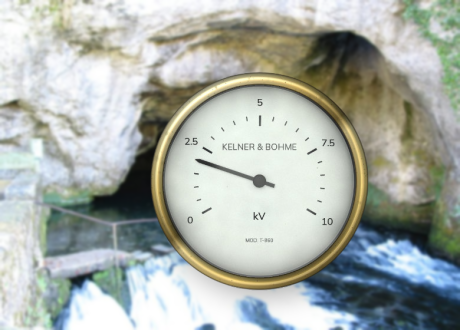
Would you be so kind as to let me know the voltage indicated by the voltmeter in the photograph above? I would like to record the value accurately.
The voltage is 2 kV
